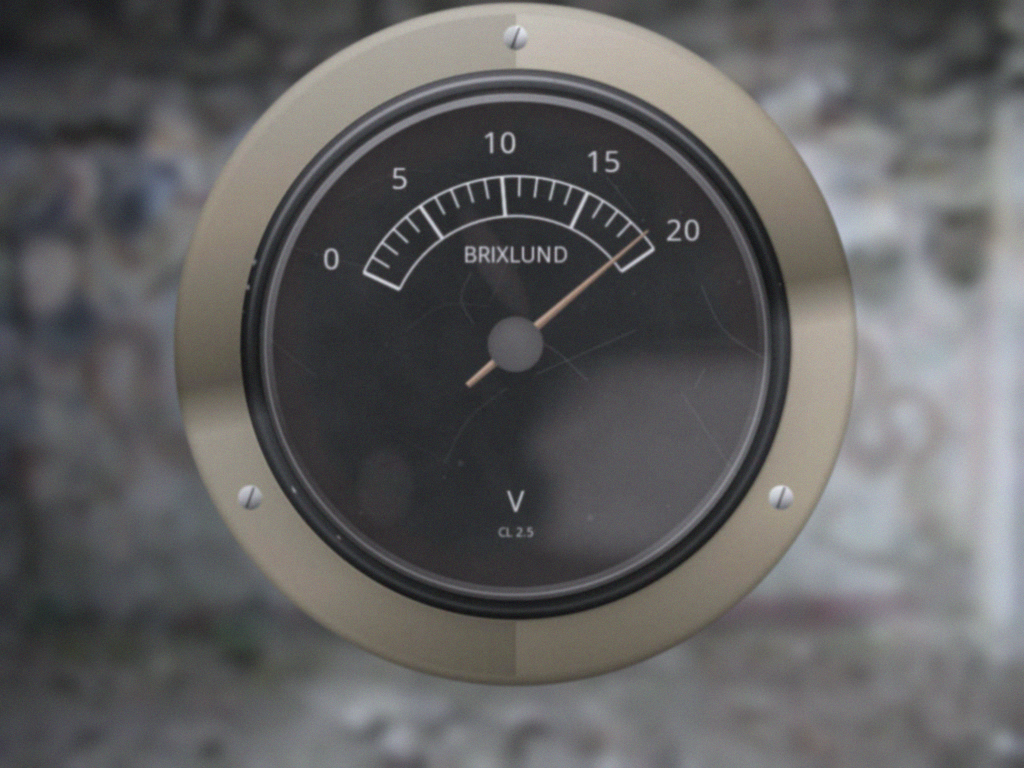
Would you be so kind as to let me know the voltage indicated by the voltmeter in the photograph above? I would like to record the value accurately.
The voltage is 19 V
